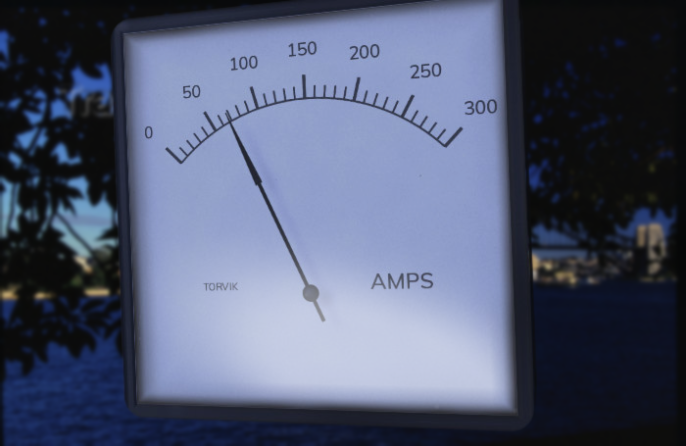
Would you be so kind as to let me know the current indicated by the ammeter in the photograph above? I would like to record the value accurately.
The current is 70 A
